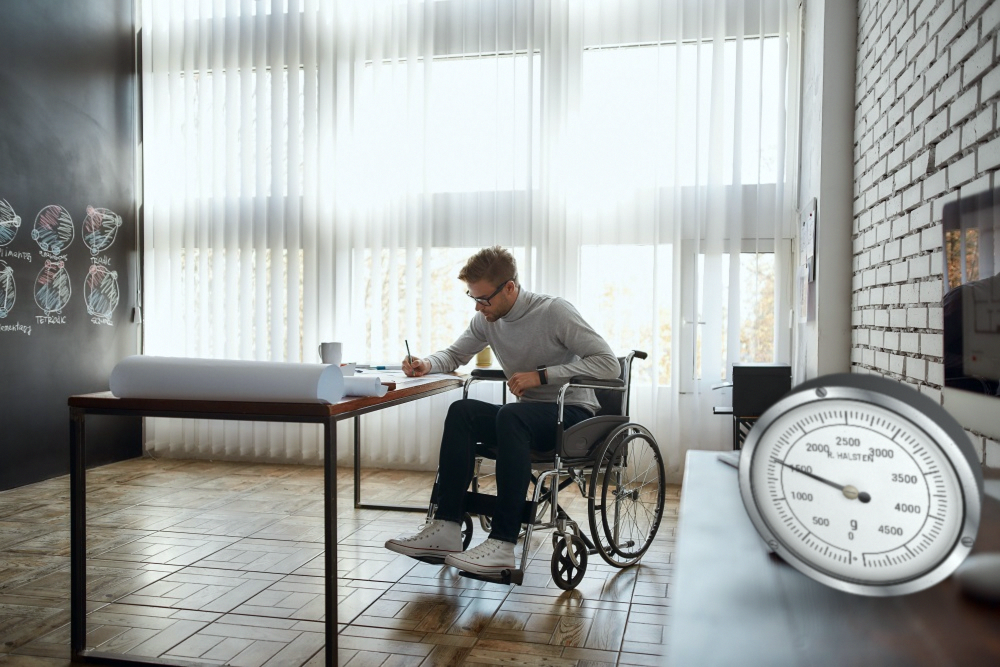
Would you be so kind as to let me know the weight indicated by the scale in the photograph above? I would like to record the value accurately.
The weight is 1500 g
